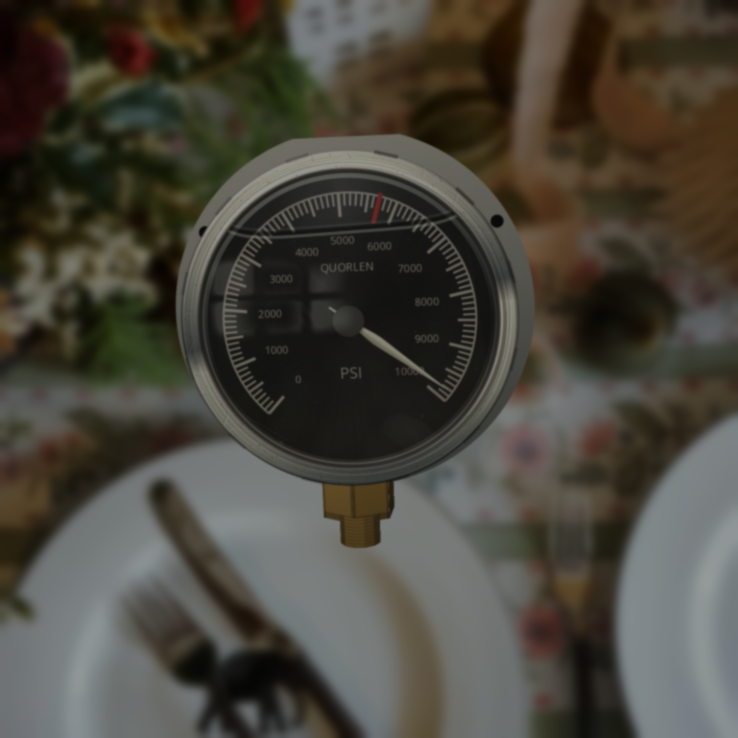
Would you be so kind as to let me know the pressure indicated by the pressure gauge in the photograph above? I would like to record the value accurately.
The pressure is 9800 psi
